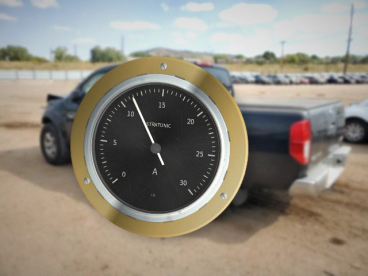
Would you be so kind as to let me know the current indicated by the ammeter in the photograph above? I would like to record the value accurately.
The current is 11.5 A
